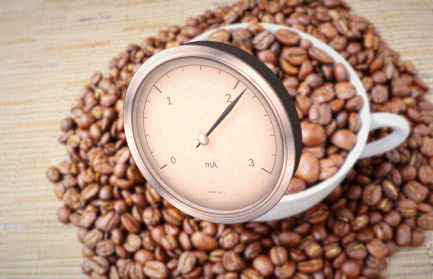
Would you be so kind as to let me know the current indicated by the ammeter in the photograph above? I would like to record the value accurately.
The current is 2.1 mA
